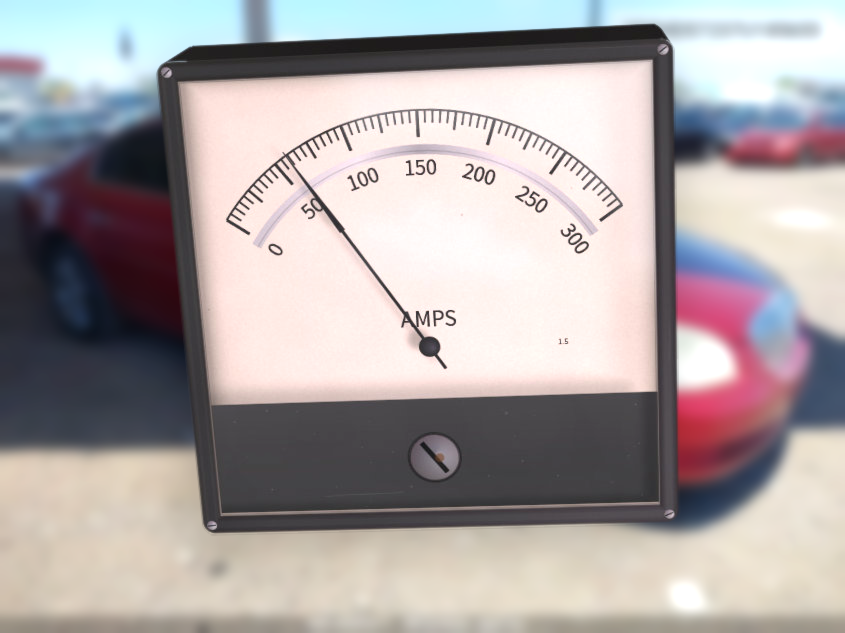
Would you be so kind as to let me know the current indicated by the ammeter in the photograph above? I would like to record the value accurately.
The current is 60 A
